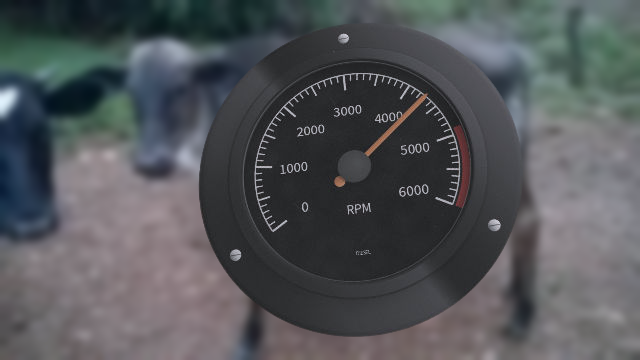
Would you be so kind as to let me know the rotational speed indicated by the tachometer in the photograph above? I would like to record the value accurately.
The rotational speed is 4300 rpm
